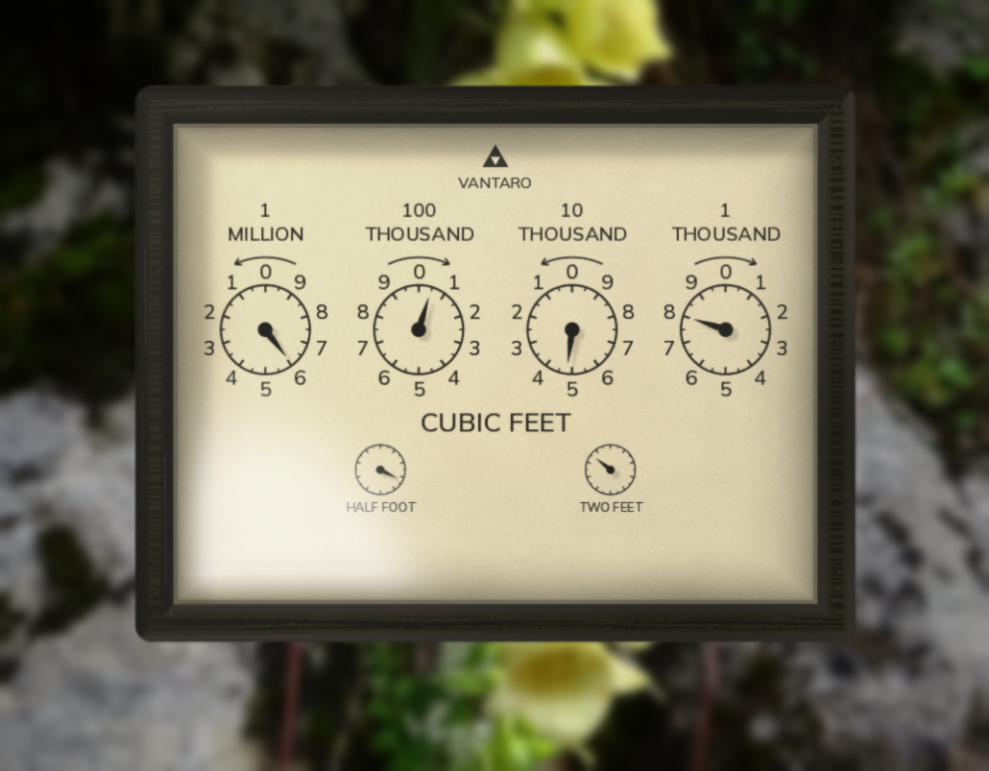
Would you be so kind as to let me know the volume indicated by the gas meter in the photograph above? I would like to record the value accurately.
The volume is 604800 ft³
